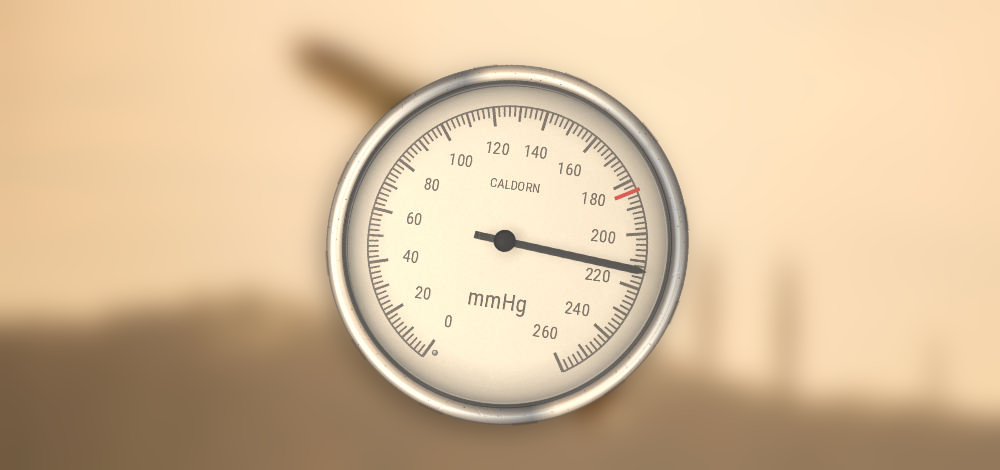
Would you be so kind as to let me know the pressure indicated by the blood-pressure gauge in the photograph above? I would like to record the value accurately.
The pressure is 214 mmHg
